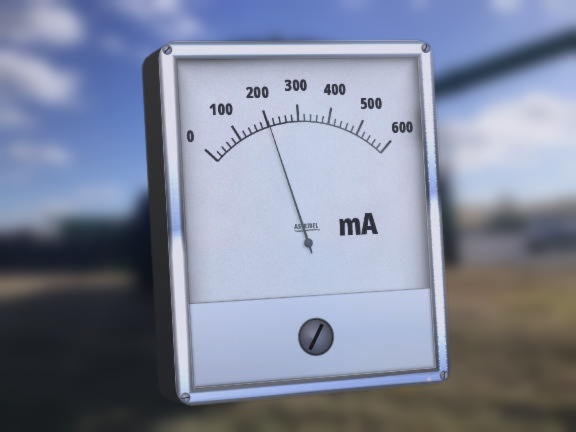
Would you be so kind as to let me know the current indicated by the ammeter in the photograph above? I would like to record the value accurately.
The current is 200 mA
